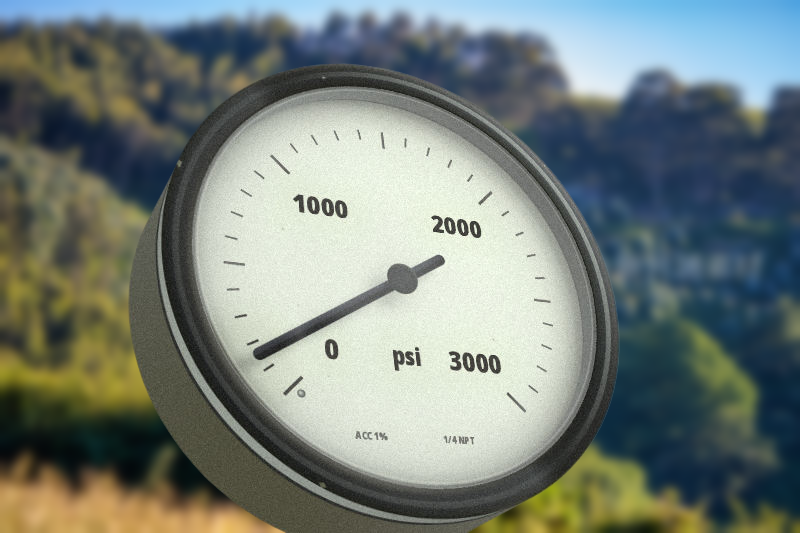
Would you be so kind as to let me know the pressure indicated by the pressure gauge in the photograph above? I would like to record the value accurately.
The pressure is 150 psi
